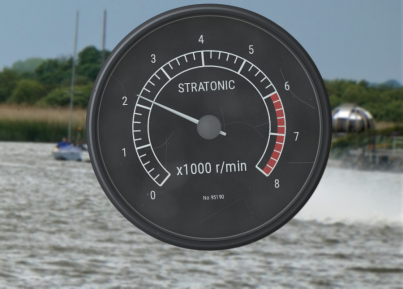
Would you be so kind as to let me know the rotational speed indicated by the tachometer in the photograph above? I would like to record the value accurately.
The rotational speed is 2200 rpm
